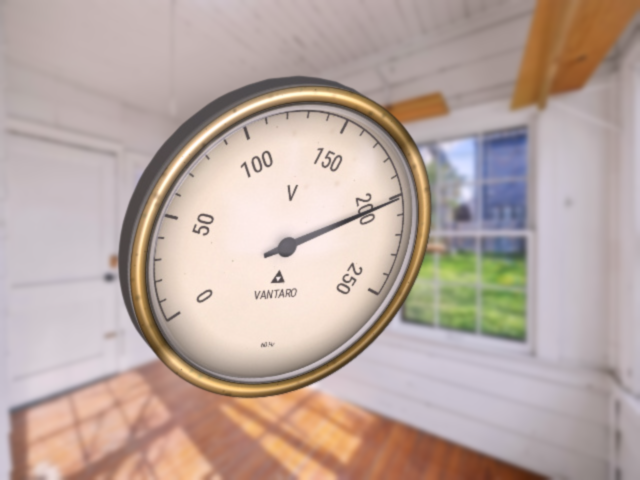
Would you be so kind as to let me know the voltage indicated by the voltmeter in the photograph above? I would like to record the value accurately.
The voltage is 200 V
